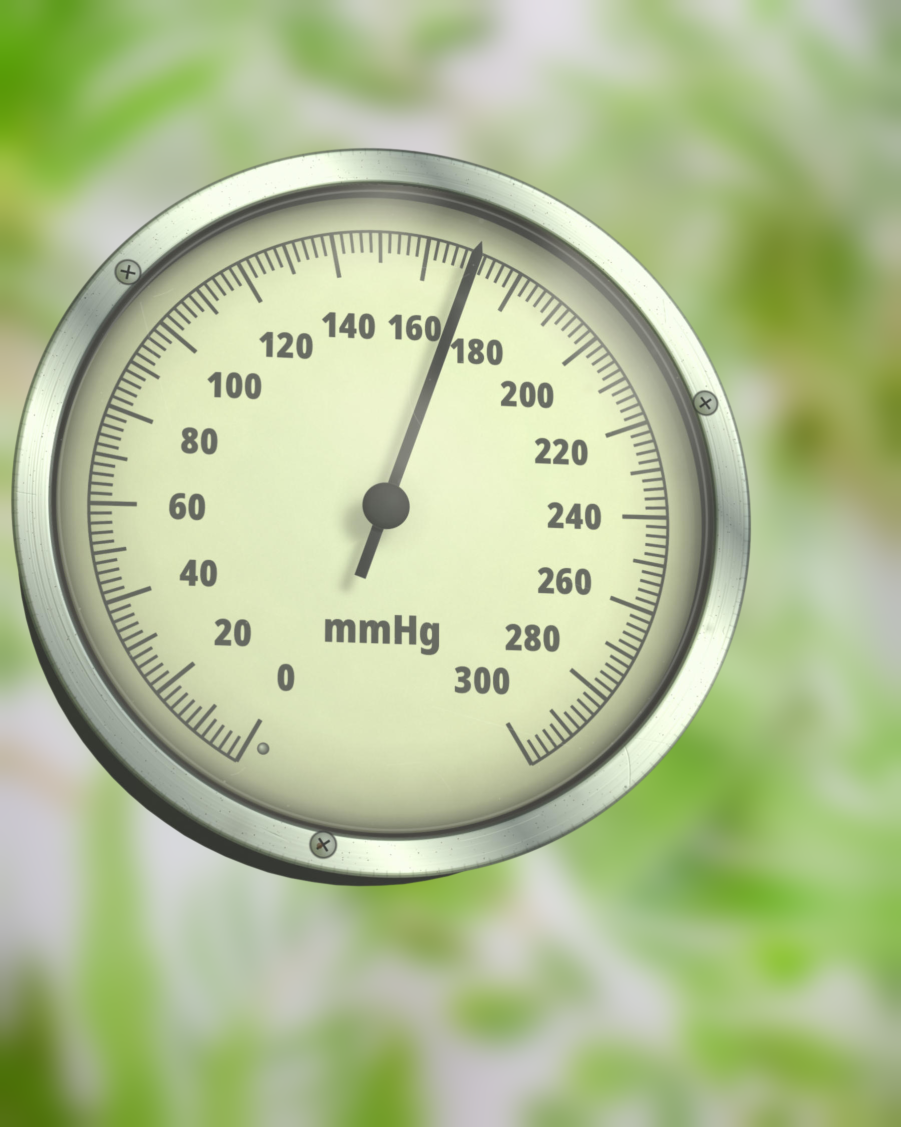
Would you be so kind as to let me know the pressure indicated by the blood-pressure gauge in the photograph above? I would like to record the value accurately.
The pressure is 170 mmHg
